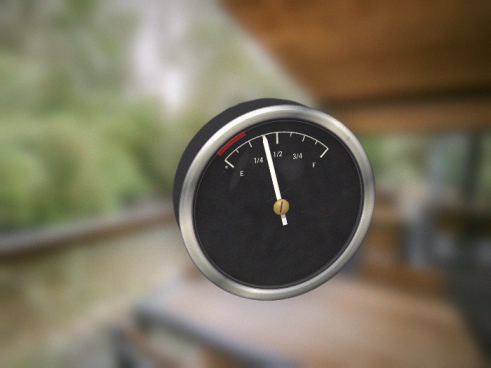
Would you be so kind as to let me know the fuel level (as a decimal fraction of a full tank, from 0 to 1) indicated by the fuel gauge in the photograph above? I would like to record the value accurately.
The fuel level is 0.375
